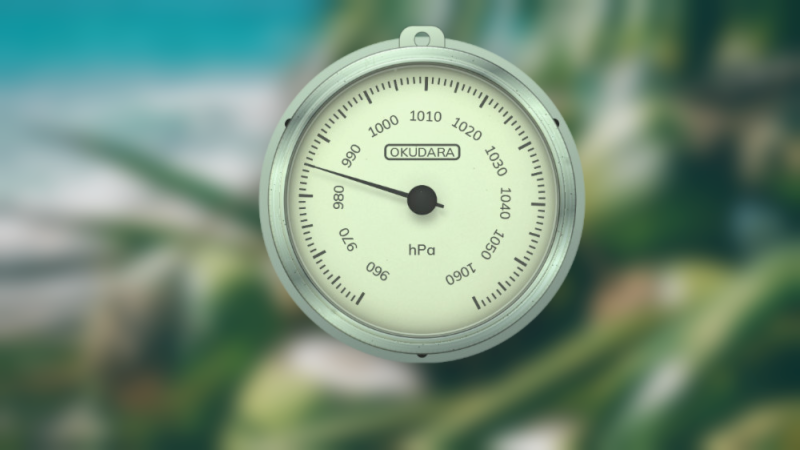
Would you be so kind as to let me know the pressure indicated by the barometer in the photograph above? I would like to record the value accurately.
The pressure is 985 hPa
